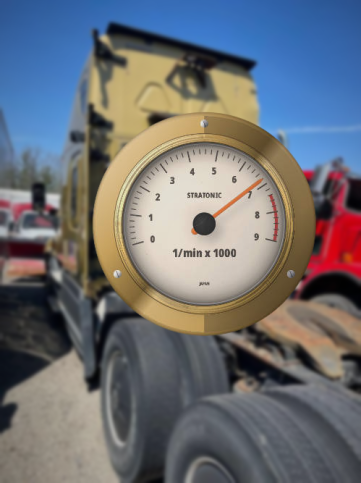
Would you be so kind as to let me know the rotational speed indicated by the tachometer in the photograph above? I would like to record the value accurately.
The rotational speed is 6800 rpm
